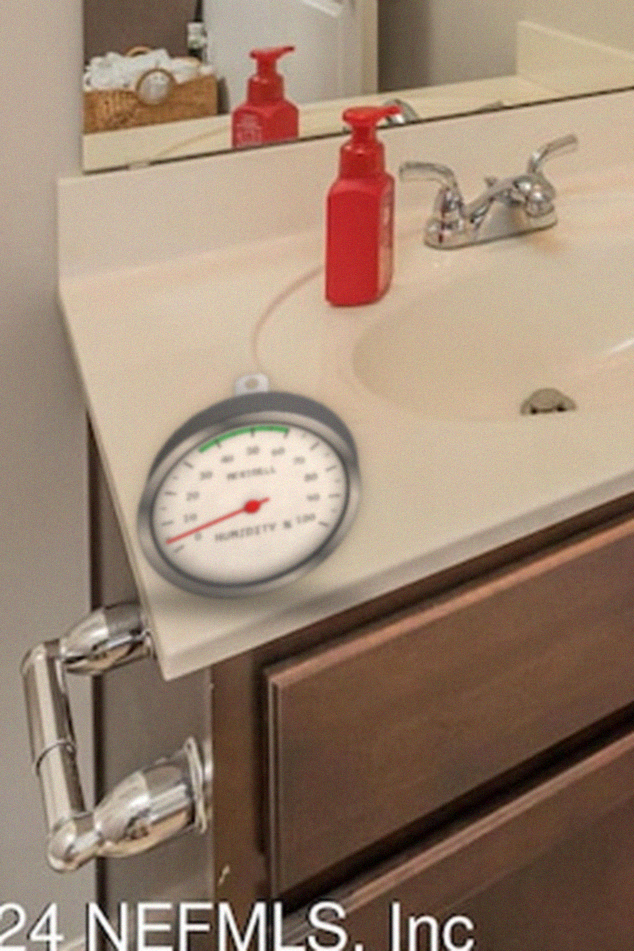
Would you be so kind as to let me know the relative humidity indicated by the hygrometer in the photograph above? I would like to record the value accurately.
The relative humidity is 5 %
